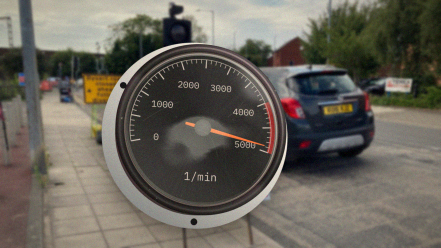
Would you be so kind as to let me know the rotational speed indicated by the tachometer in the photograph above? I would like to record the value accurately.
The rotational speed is 4900 rpm
